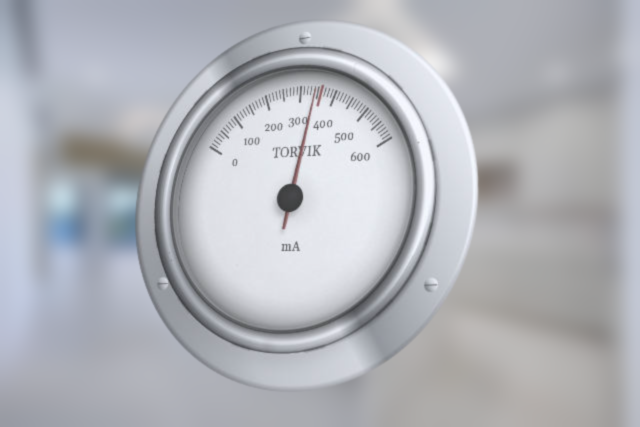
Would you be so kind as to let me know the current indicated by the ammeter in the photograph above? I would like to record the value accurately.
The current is 350 mA
